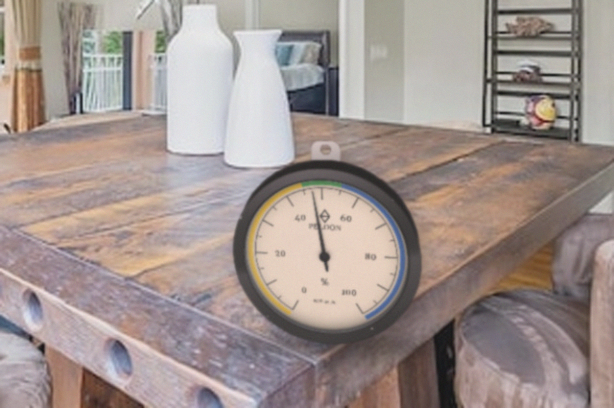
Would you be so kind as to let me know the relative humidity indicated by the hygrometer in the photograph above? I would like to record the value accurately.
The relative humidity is 47.5 %
